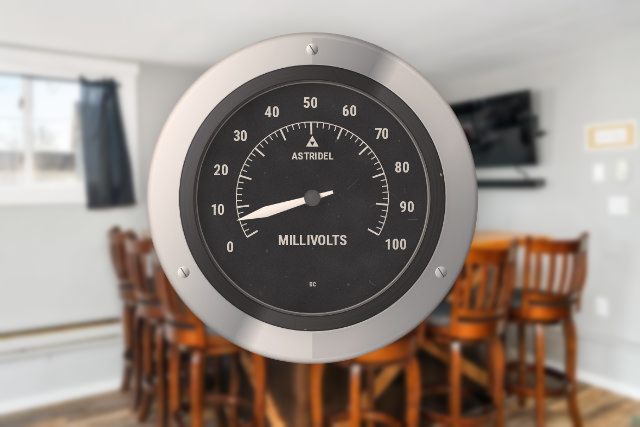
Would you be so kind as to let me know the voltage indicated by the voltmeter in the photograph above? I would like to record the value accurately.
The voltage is 6 mV
